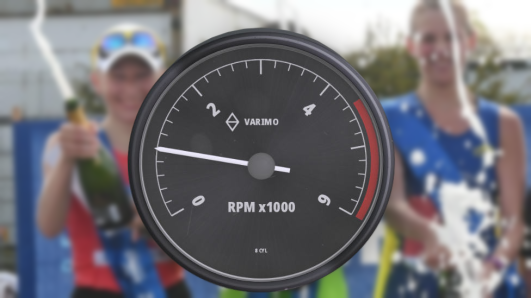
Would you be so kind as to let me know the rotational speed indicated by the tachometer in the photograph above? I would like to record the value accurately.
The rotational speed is 1000 rpm
